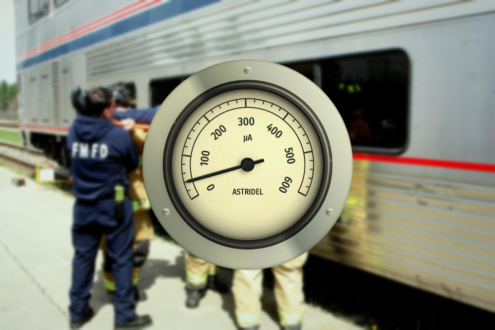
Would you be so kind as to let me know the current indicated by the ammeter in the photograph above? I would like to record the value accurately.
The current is 40 µA
